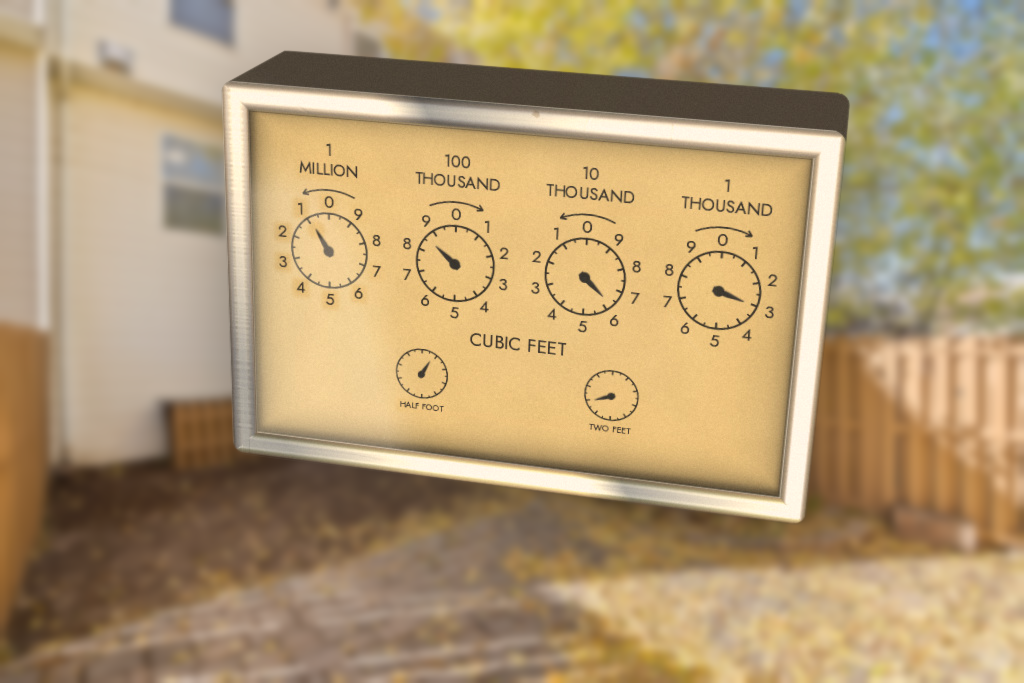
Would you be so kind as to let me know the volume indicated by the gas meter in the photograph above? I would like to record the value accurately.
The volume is 86300 ft³
